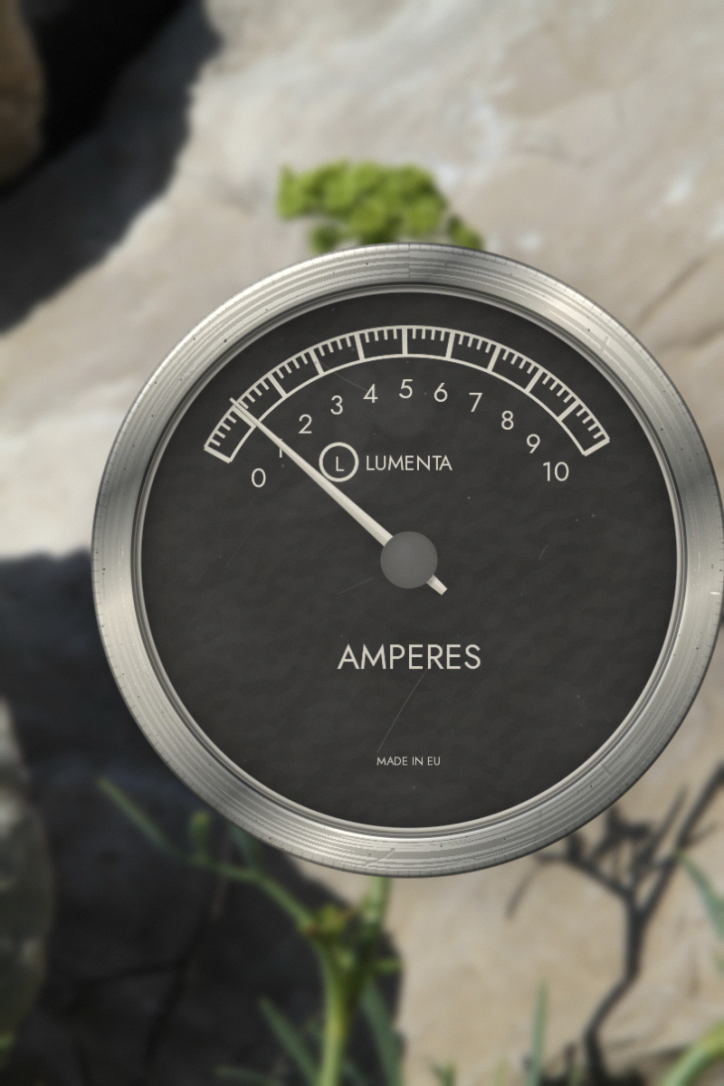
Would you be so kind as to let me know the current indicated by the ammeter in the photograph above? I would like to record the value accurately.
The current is 1.1 A
